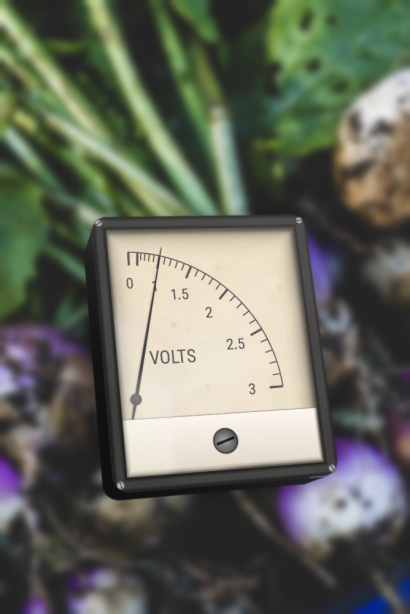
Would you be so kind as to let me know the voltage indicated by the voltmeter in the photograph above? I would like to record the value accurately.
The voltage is 1 V
